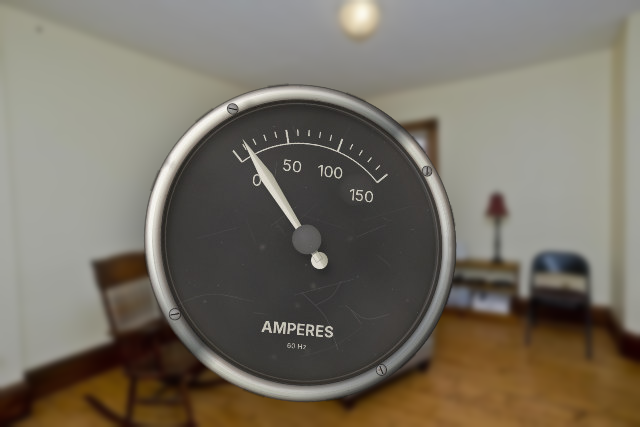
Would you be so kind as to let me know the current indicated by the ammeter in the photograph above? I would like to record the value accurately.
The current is 10 A
